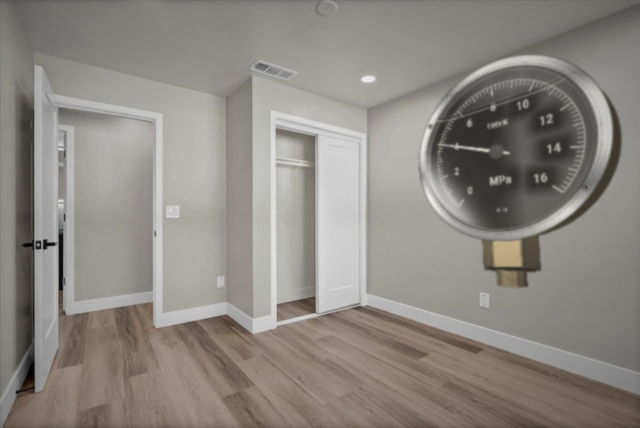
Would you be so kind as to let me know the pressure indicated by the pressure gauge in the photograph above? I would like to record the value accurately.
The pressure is 4 MPa
